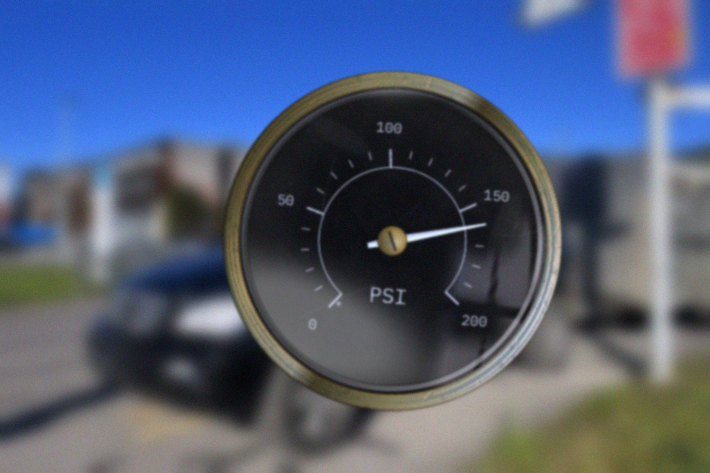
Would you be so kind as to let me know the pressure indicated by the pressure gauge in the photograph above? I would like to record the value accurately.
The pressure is 160 psi
